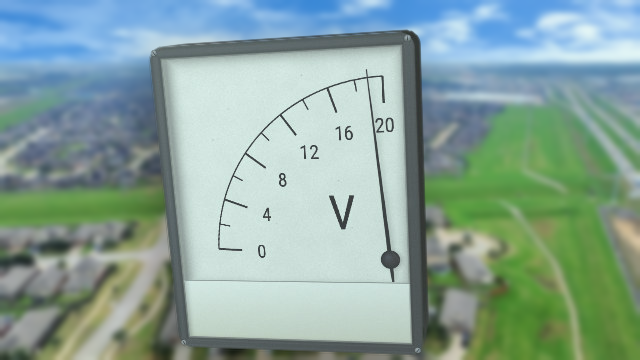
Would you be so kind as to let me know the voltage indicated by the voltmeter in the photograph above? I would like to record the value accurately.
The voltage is 19 V
